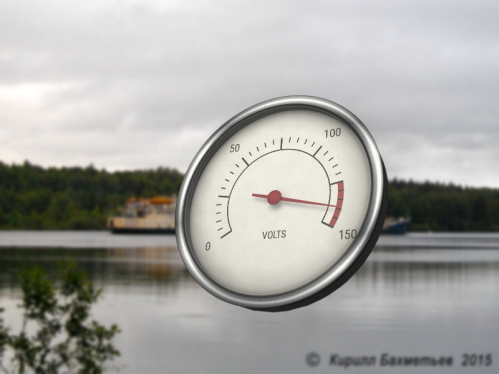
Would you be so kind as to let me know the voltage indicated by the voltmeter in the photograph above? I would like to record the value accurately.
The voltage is 140 V
